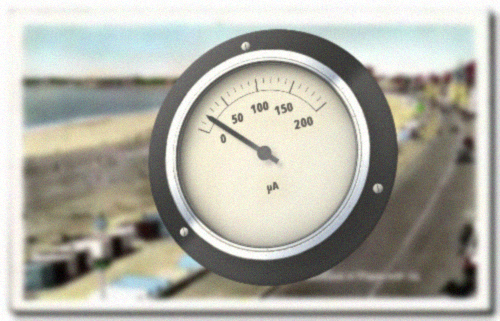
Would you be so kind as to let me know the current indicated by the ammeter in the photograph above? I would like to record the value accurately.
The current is 20 µA
